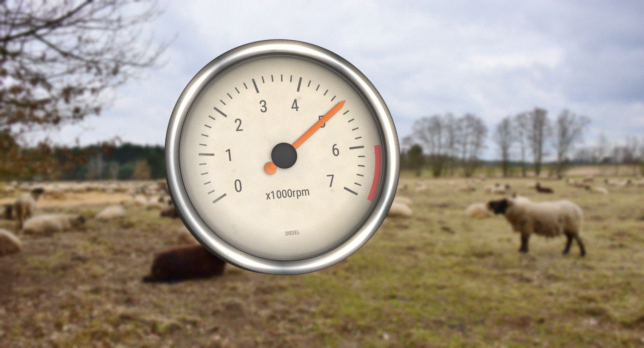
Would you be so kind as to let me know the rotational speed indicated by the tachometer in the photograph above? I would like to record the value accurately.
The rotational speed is 5000 rpm
